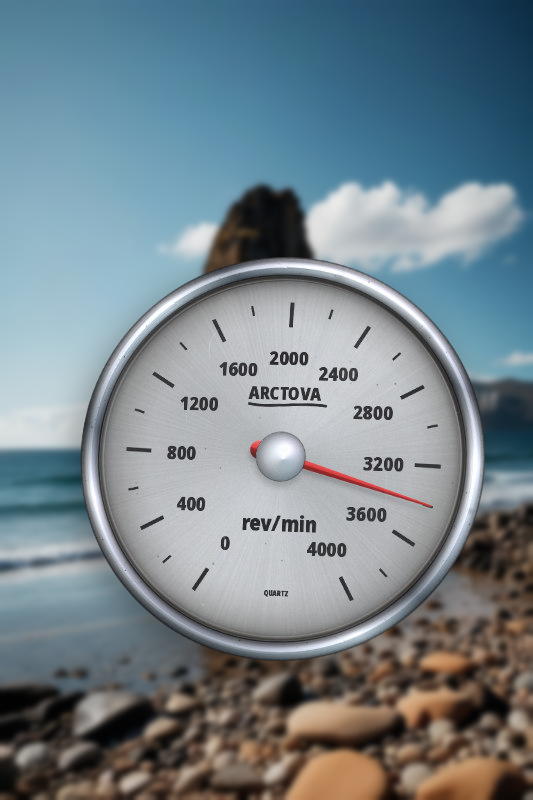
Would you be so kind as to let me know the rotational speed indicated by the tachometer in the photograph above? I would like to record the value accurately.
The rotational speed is 3400 rpm
